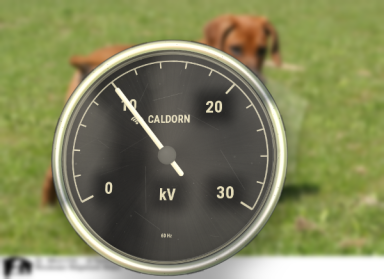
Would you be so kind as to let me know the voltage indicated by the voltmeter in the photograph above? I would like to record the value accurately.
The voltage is 10 kV
